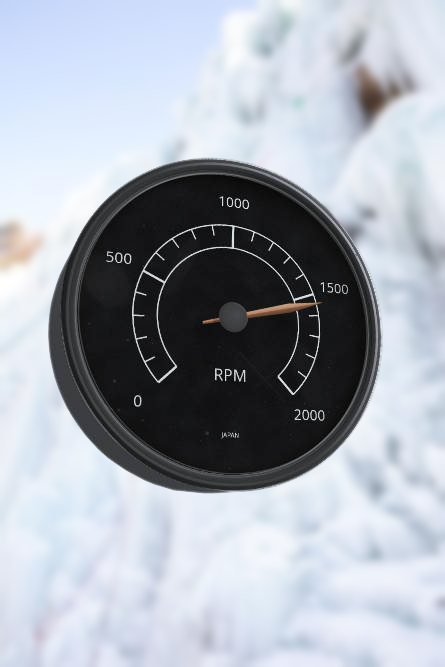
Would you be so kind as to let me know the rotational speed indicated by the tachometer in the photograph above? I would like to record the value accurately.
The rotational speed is 1550 rpm
